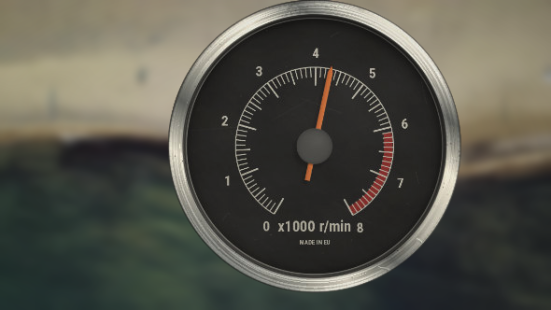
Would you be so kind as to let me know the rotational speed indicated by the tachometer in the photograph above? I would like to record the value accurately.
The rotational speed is 4300 rpm
